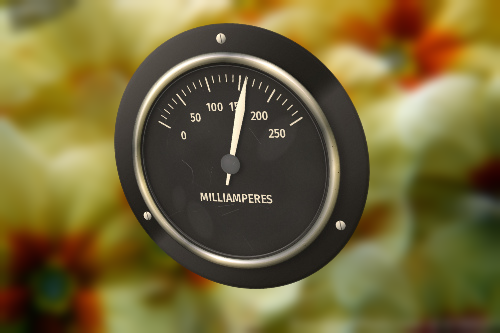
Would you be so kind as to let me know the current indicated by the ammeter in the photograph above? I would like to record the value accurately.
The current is 160 mA
